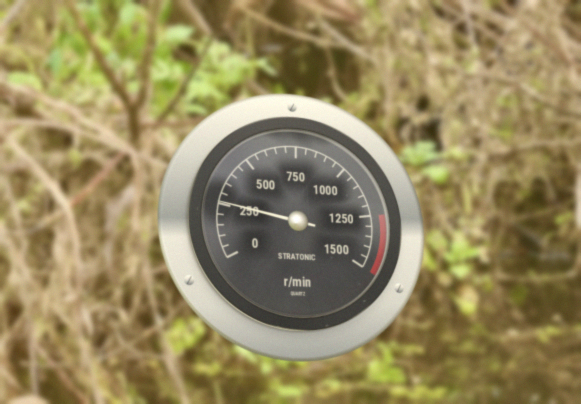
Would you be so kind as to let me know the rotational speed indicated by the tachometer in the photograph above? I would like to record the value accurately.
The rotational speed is 250 rpm
